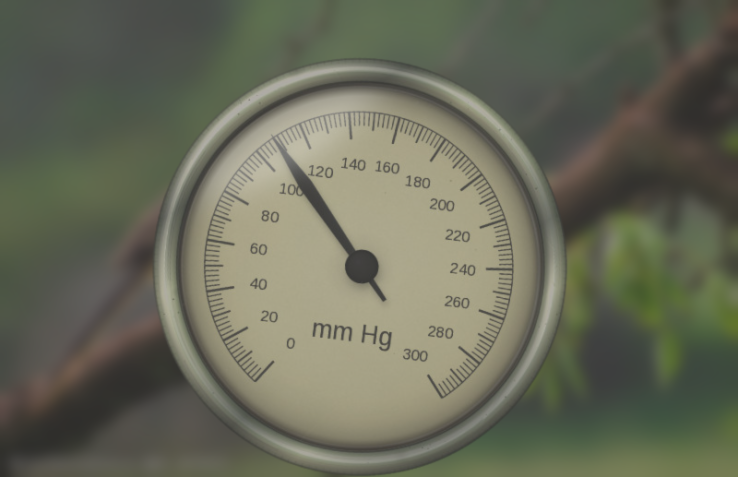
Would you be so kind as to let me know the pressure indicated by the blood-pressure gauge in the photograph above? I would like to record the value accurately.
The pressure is 108 mmHg
